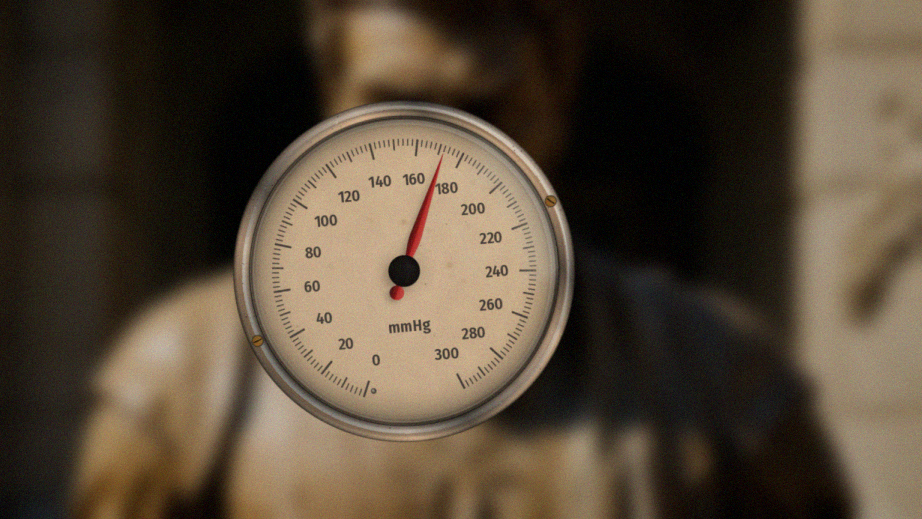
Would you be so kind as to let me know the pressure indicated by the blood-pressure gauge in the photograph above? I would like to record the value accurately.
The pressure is 172 mmHg
